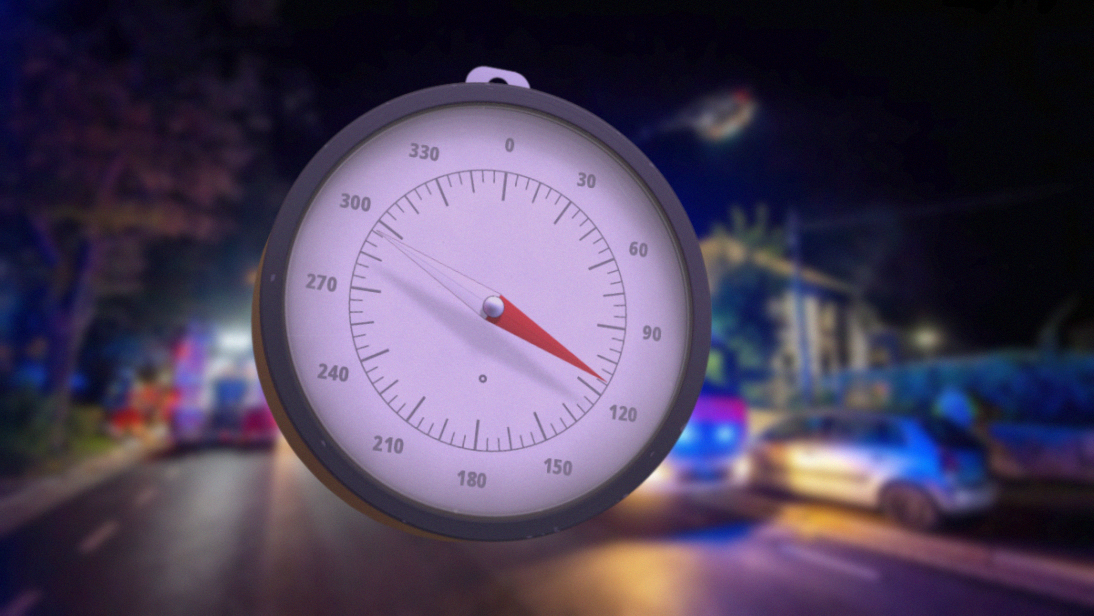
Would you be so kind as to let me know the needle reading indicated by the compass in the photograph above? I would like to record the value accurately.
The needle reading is 115 °
